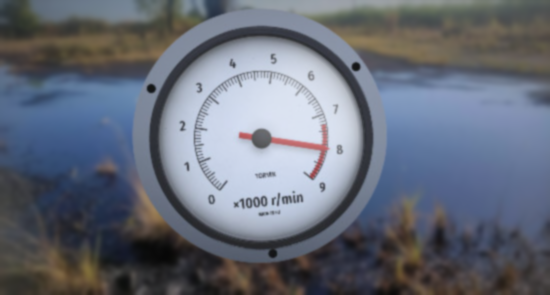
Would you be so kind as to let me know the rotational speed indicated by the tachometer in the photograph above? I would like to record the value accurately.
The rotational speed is 8000 rpm
